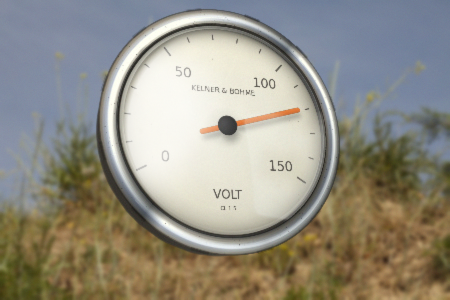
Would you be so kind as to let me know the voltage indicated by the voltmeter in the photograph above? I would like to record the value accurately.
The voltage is 120 V
